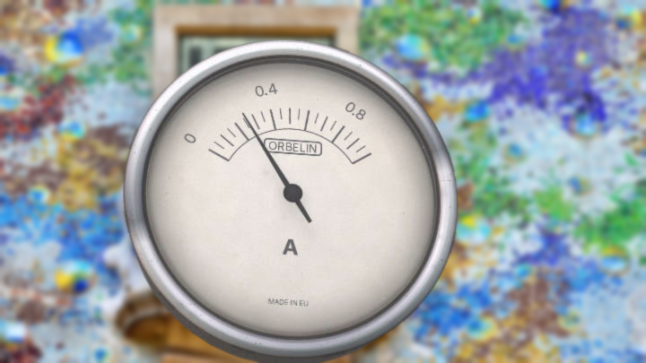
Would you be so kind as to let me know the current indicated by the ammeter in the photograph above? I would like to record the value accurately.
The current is 0.25 A
